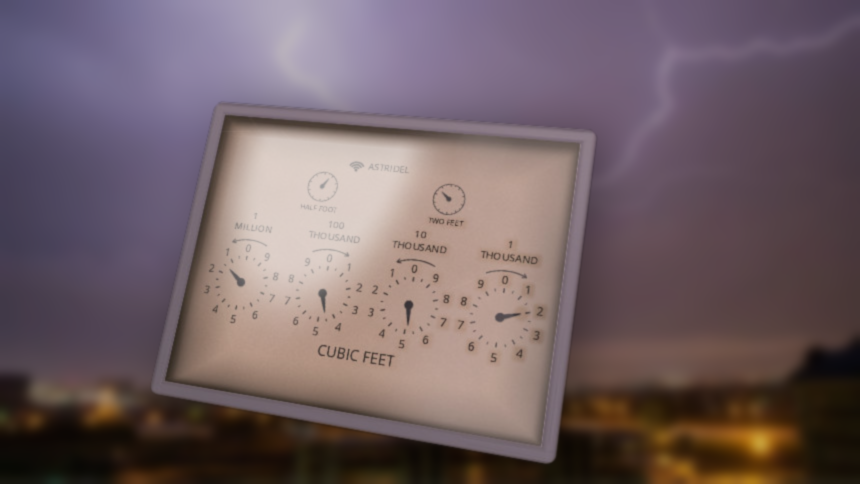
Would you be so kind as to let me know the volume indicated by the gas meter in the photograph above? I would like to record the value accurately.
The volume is 145200 ft³
